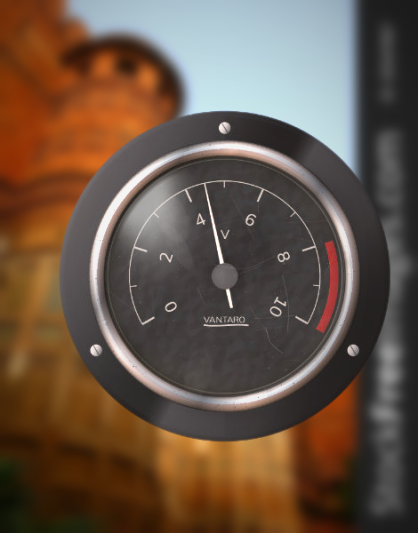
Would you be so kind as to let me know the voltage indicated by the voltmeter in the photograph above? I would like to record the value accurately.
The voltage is 4.5 V
